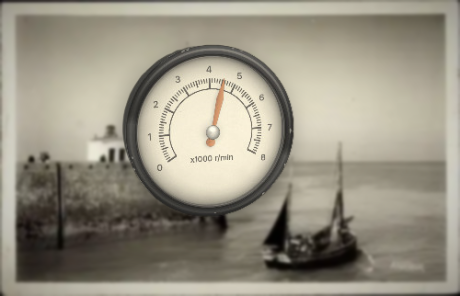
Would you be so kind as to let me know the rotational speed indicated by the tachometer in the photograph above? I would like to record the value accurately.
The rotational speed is 4500 rpm
